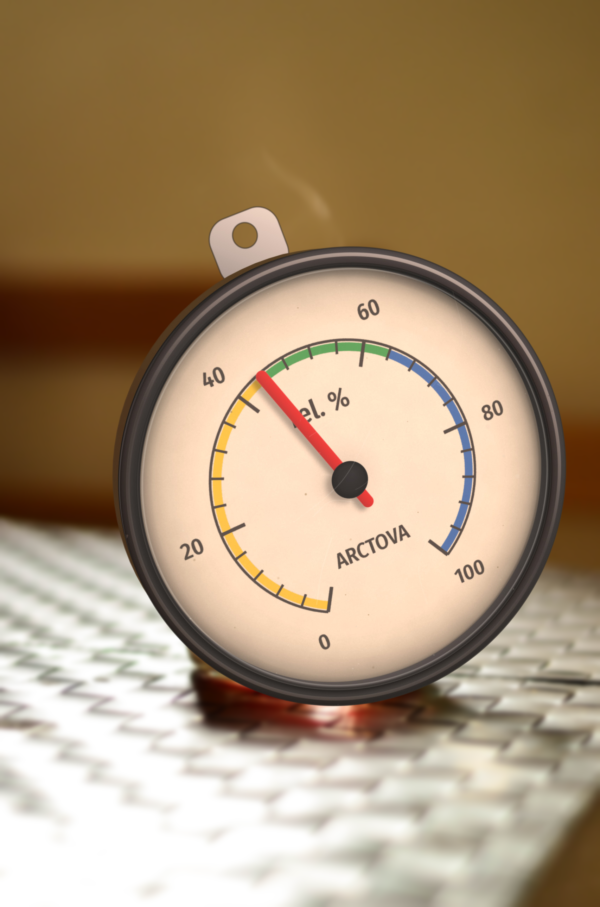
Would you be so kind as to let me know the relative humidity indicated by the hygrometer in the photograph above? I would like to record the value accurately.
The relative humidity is 44 %
